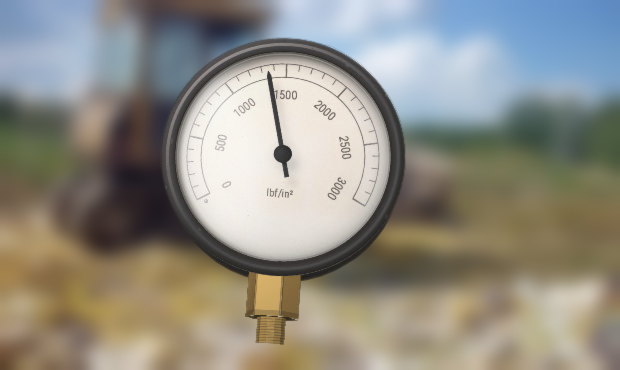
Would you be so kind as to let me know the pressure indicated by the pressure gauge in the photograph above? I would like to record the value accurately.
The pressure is 1350 psi
